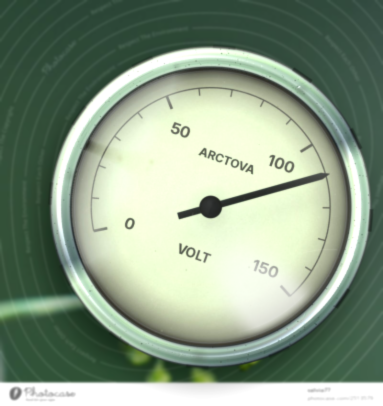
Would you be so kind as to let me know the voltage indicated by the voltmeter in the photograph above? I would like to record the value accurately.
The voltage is 110 V
